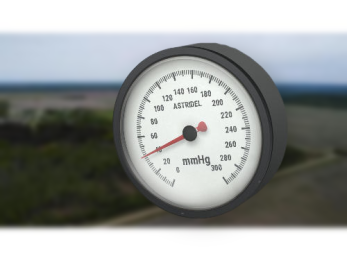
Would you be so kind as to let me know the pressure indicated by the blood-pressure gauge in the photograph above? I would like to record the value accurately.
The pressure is 40 mmHg
